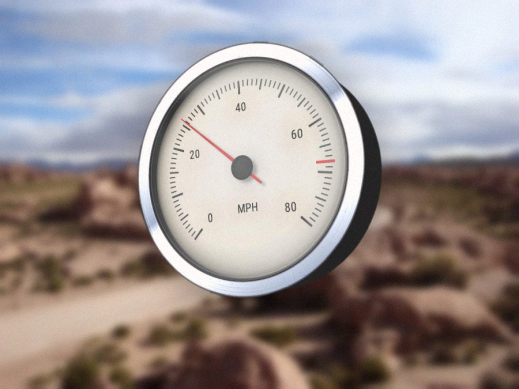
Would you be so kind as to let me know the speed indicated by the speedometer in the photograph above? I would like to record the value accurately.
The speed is 26 mph
